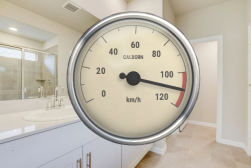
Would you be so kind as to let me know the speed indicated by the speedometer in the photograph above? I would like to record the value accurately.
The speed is 110 km/h
